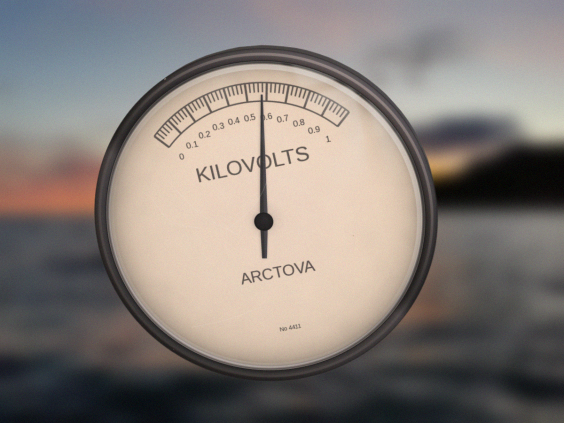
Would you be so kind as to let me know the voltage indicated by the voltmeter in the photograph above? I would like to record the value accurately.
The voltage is 0.58 kV
